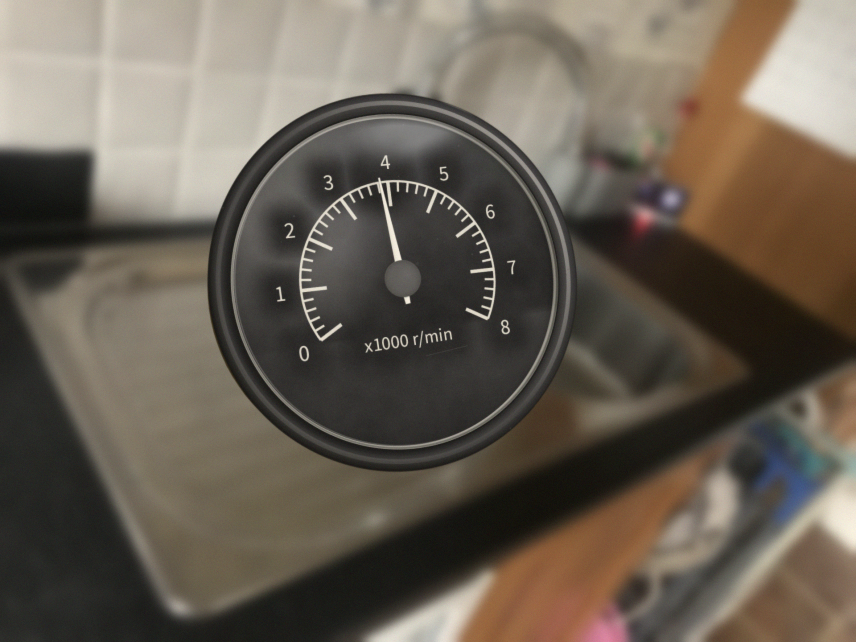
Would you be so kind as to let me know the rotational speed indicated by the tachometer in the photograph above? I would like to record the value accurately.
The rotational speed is 3800 rpm
